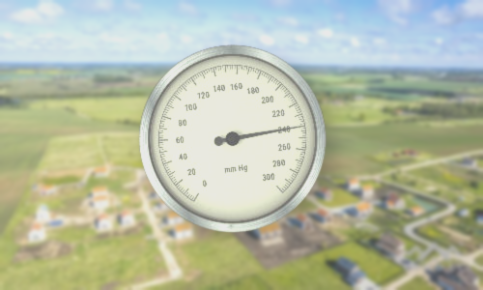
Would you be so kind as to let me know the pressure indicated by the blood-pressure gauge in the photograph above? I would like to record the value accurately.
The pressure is 240 mmHg
